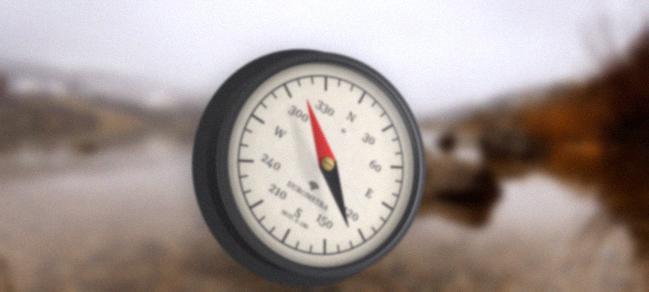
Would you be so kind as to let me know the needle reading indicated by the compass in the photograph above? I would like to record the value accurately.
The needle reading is 310 °
